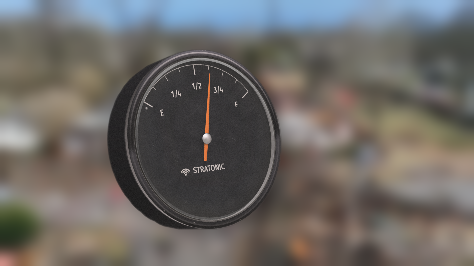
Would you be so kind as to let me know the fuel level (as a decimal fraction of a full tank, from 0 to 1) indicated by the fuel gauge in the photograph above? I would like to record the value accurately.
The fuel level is 0.625
